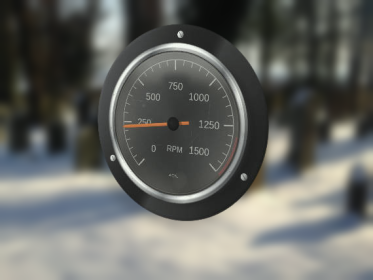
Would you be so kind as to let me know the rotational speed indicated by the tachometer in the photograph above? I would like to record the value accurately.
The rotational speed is 225 rpm
